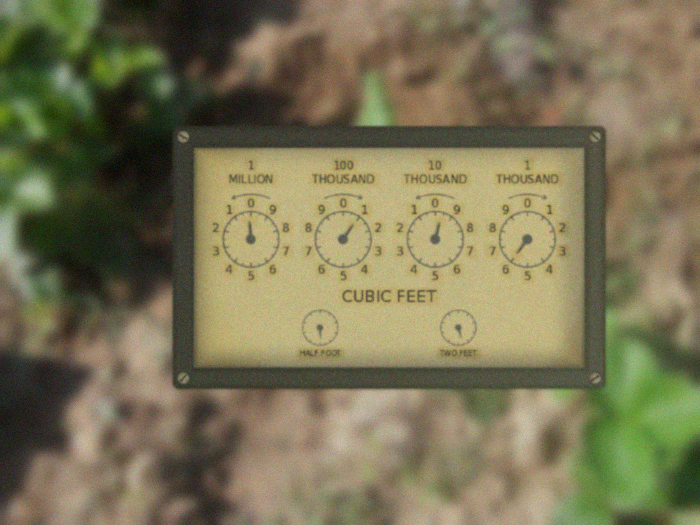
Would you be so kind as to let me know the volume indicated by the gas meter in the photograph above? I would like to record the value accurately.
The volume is 9600 ft³
